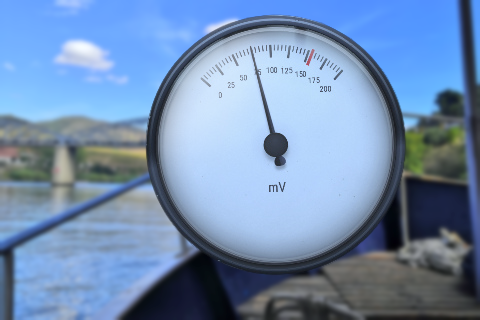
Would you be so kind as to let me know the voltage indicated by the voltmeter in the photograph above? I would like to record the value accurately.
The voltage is 75 mV
